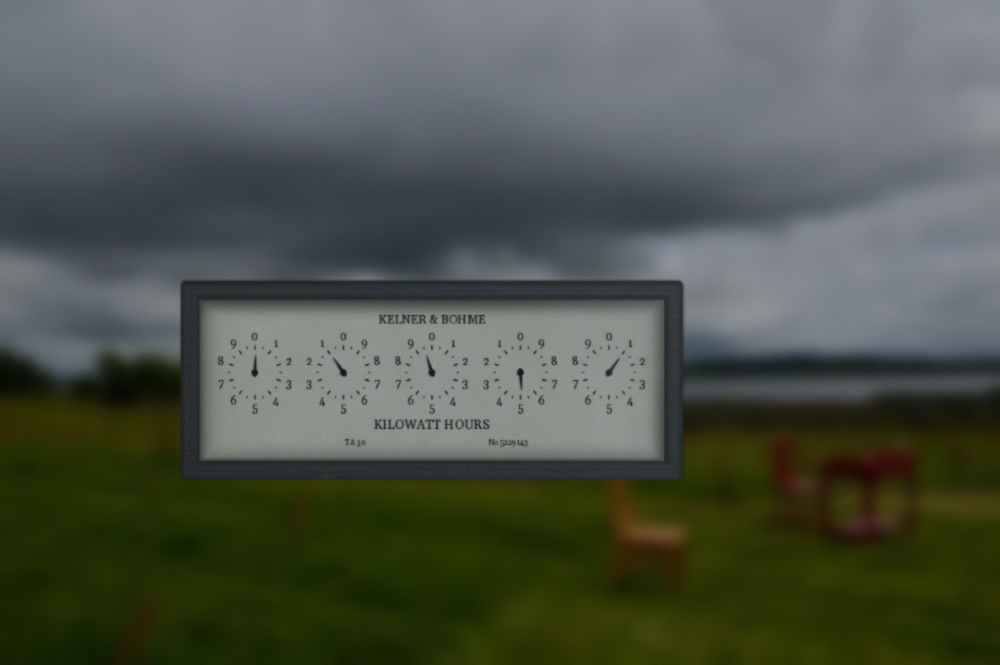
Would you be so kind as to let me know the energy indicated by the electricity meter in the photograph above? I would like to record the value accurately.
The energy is 951 kWh
